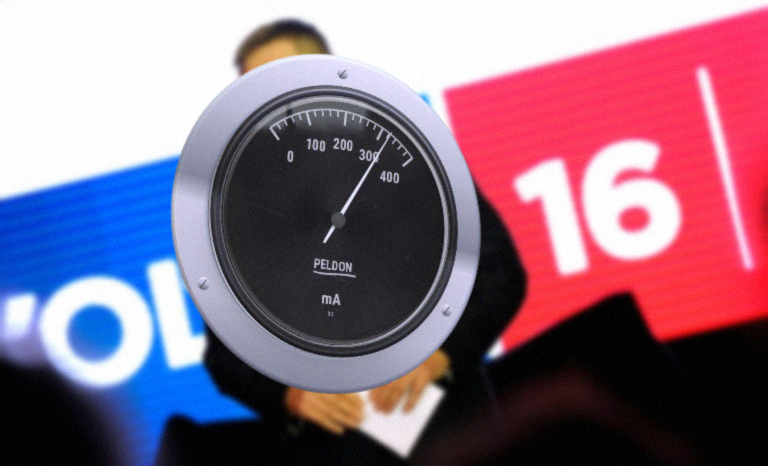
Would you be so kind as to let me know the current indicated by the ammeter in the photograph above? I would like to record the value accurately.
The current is 320 mA
